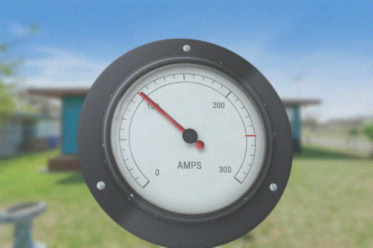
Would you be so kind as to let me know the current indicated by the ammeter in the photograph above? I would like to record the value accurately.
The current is 100 A
